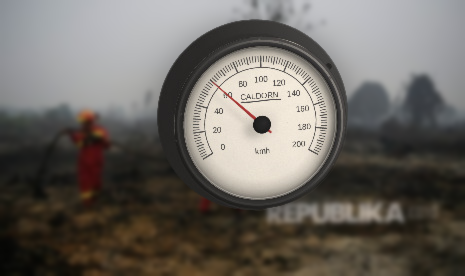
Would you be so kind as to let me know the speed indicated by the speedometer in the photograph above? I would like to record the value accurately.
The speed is 60 km/h
